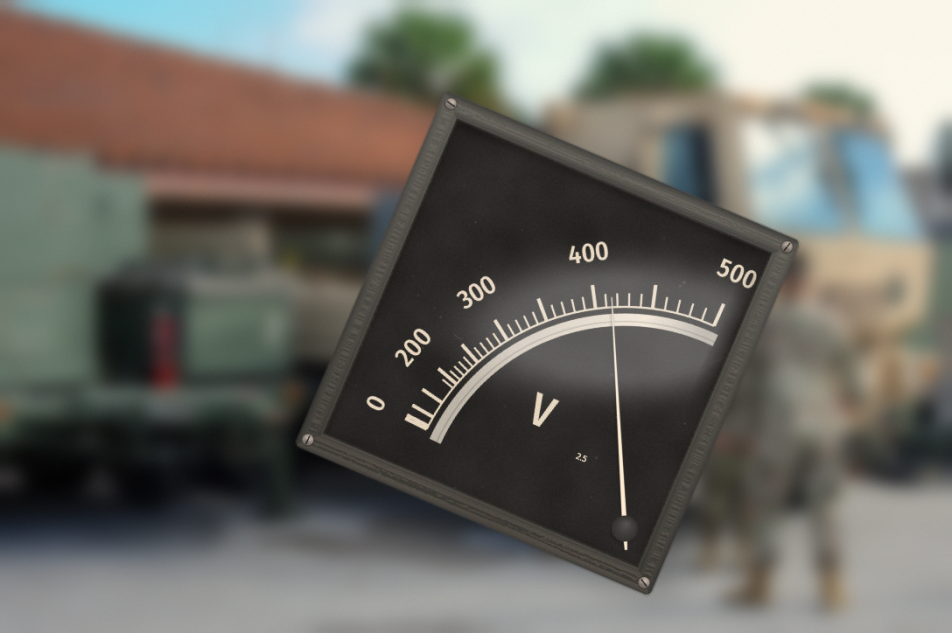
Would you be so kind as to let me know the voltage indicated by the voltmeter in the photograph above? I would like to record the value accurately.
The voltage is 415 V
